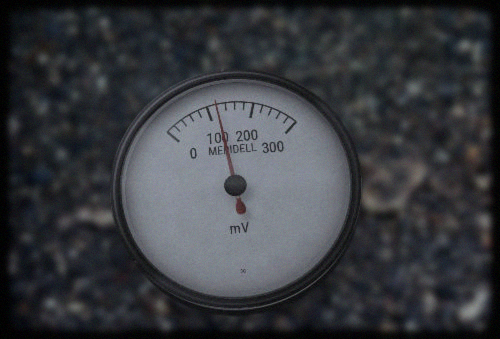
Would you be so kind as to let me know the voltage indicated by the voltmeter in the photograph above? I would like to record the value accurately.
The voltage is 120 mV
